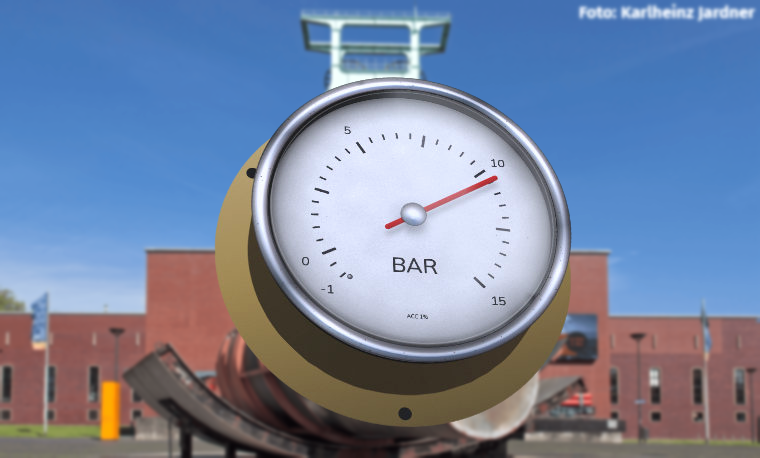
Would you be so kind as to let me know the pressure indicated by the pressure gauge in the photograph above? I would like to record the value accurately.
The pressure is 10.5 bar
